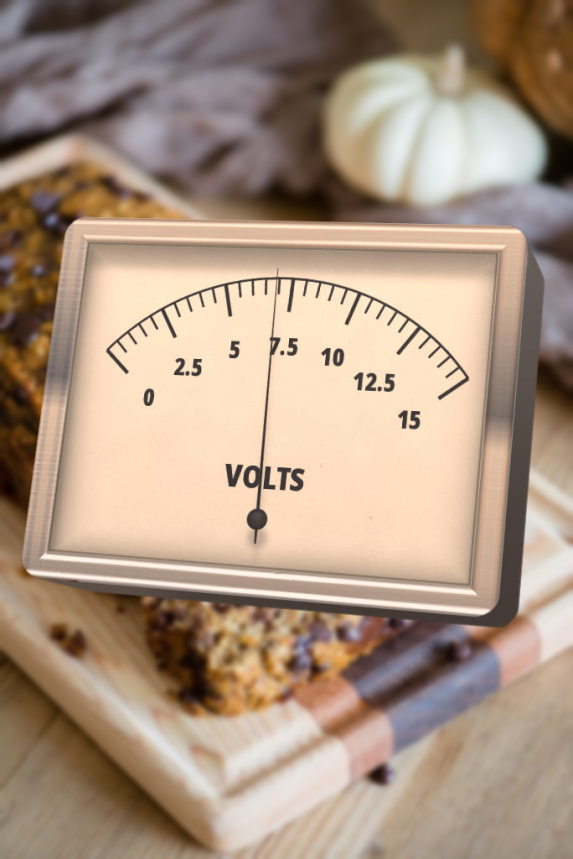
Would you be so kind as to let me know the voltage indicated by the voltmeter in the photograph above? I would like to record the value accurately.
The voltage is 7 V
